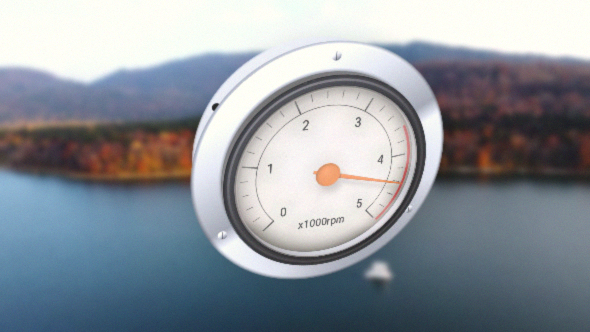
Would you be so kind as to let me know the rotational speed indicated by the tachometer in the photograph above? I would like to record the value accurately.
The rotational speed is 4400 rpm
